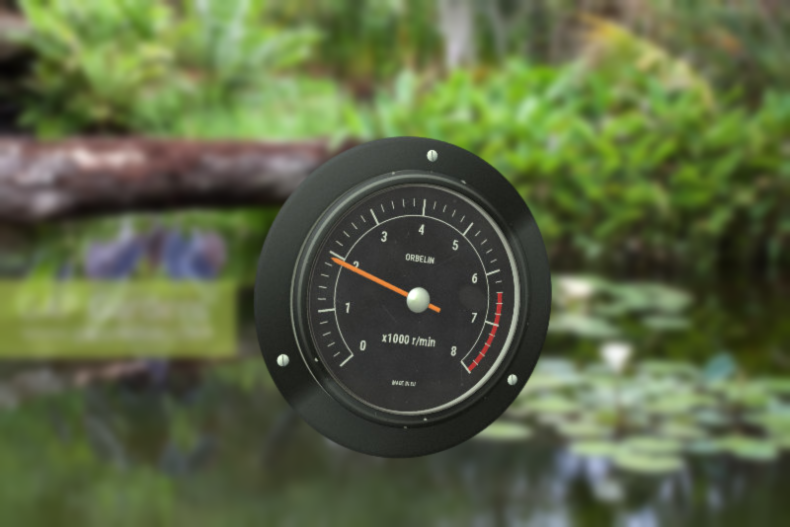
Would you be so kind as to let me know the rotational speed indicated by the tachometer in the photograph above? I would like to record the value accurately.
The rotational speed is 1900 rpm
